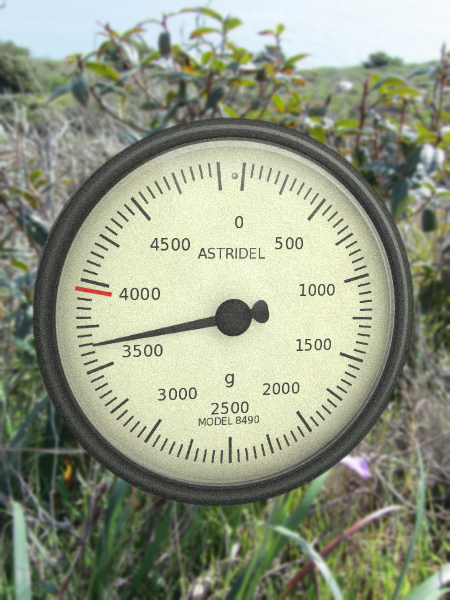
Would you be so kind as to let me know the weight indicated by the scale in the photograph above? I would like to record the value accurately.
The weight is 3650 g
